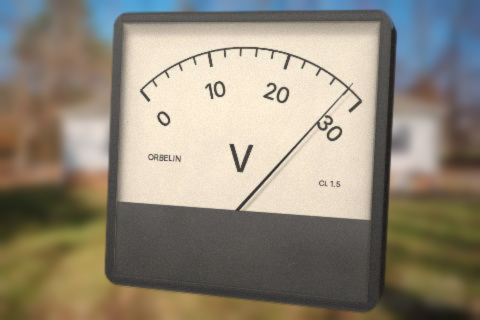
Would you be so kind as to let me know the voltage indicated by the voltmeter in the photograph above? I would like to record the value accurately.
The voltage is 28 V
